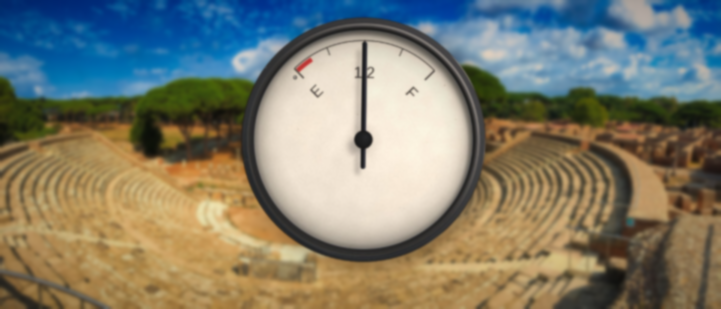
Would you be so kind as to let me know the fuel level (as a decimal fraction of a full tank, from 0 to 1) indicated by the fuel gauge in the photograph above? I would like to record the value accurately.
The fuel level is 0.5
